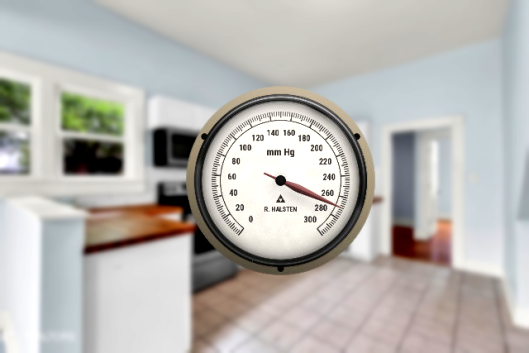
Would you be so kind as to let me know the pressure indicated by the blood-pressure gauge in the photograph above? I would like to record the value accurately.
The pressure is 270 mmHg
